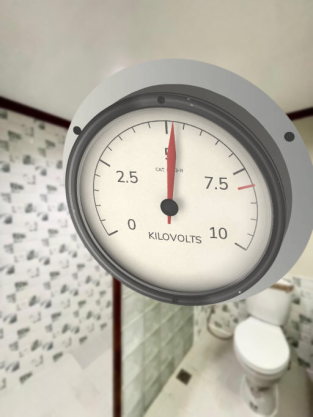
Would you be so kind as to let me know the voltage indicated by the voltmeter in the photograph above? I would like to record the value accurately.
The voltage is 5.25 kV
